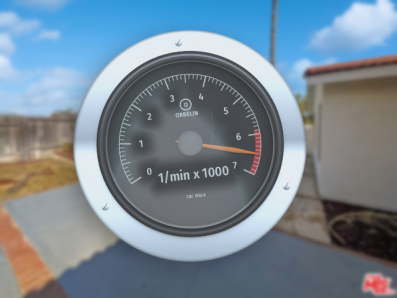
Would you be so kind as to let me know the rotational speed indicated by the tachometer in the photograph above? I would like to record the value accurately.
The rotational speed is 6500 rpm
